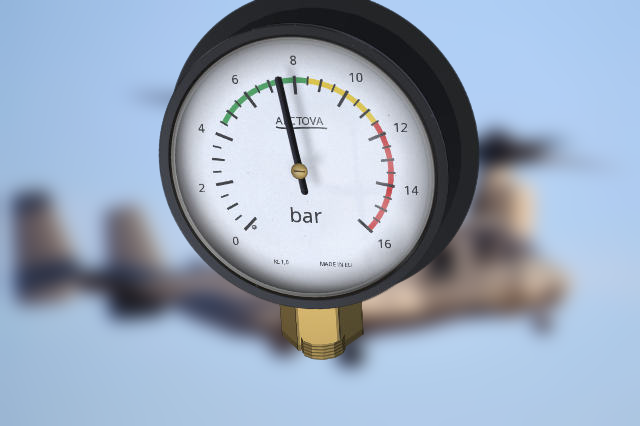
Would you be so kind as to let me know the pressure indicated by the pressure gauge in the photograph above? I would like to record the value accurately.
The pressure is 7.5 bar
